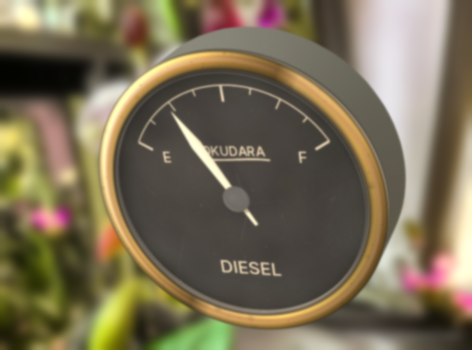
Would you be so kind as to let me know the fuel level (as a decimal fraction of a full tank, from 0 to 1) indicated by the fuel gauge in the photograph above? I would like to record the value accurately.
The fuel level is 0.25
